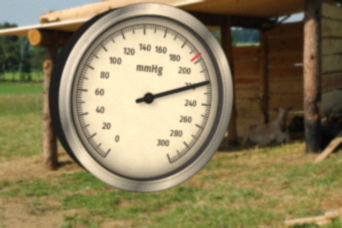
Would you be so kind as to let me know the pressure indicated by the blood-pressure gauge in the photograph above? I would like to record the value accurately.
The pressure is 220 mmHg
